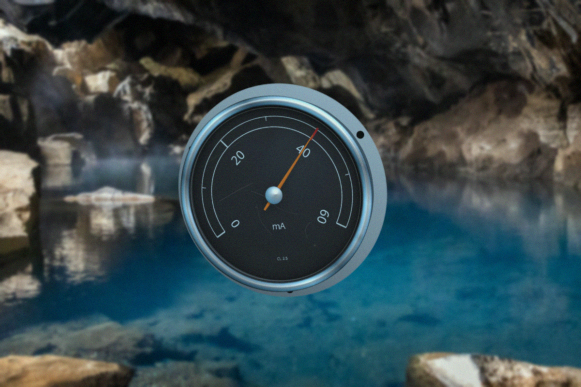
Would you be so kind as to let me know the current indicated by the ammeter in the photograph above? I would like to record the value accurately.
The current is 40 mA
